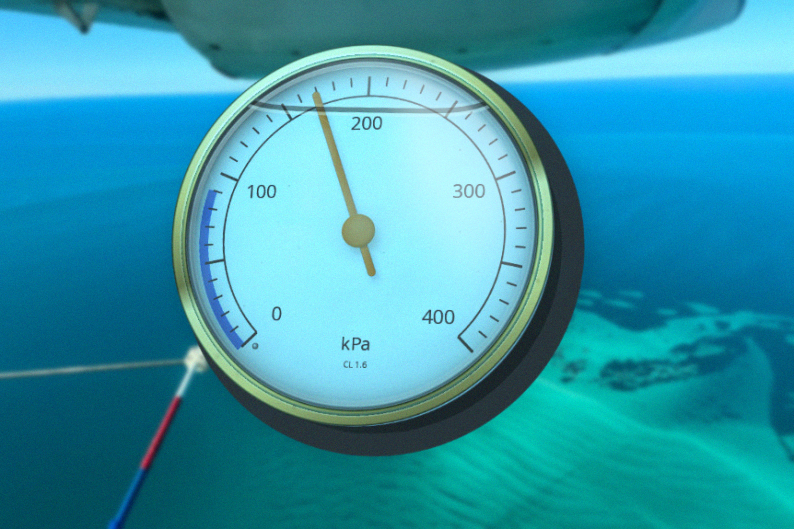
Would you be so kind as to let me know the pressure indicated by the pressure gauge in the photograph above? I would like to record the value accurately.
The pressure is 170 kPa
